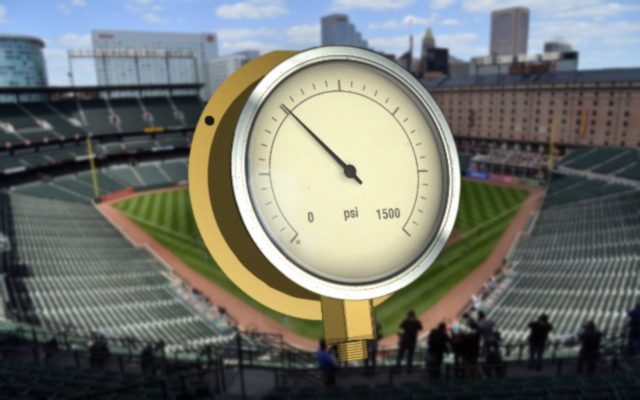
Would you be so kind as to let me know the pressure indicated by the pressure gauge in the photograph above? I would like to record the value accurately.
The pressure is 500 psi
